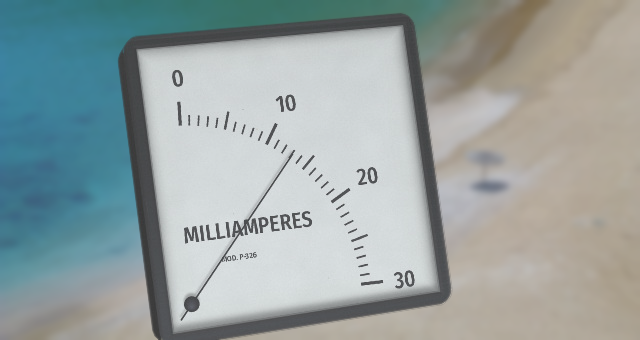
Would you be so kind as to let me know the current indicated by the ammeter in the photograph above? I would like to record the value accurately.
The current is 13 mA
